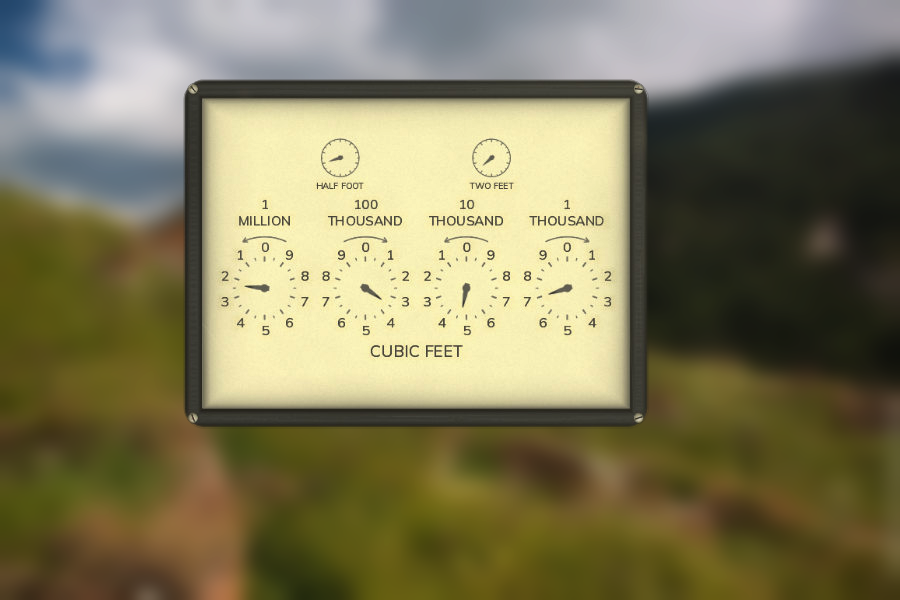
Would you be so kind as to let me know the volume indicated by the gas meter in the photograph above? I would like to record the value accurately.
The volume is 234700 ft³
